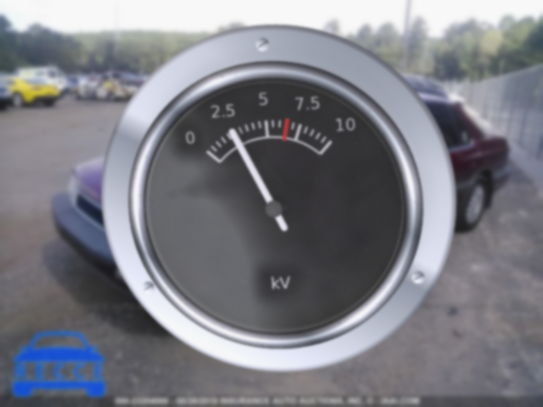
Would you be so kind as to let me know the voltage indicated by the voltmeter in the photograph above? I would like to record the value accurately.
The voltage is 2.5 kV
